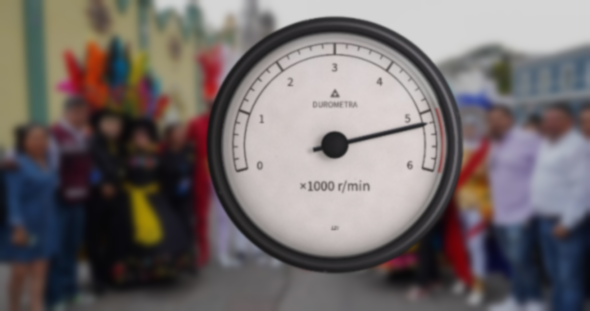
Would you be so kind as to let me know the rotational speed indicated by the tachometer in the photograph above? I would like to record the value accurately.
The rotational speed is 5200 rpm
